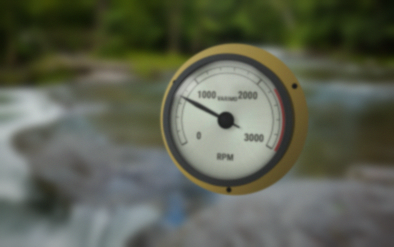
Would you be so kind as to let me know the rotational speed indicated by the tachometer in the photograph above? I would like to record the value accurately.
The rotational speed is 700 rpm
